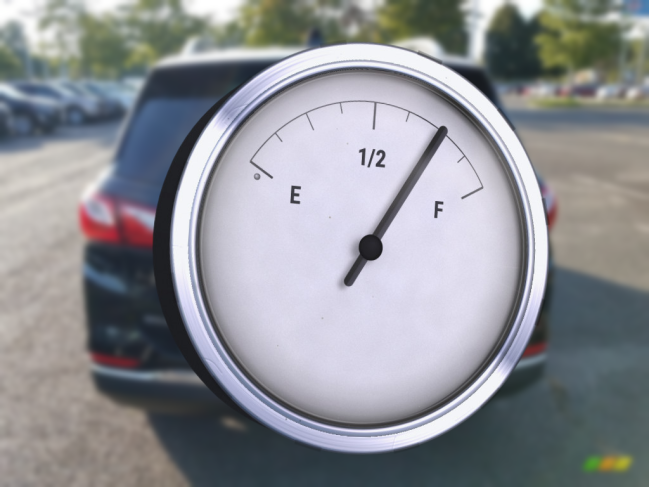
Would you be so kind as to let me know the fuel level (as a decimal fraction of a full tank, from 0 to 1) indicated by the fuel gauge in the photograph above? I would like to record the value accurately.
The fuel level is 0.75
